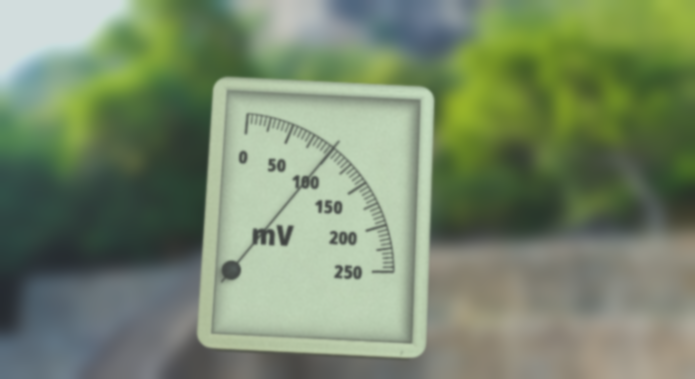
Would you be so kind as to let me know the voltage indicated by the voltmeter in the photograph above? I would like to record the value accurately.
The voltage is 100 mV
